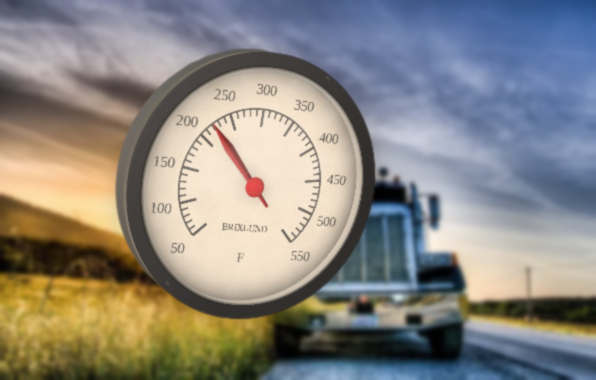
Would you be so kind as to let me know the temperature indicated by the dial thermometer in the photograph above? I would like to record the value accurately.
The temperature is 220 °F
